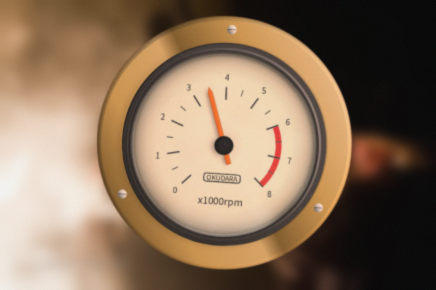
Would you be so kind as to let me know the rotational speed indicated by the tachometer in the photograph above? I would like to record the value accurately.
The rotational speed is 3500 rpm
